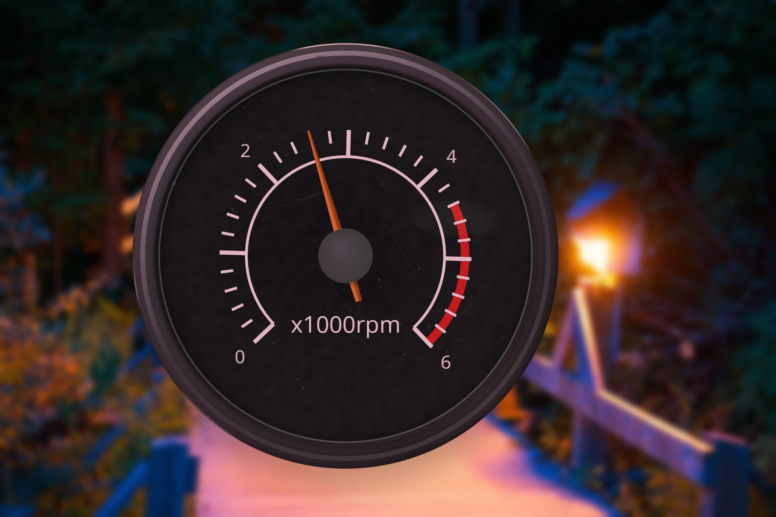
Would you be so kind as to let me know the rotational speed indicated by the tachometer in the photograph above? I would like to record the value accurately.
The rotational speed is 2600 rpm
